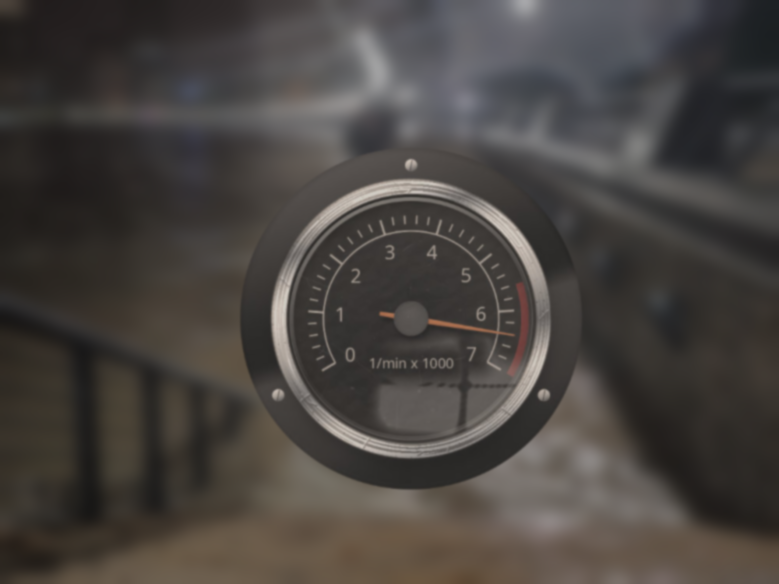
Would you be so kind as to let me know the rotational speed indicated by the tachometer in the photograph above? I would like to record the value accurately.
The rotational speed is 6400 rpm
